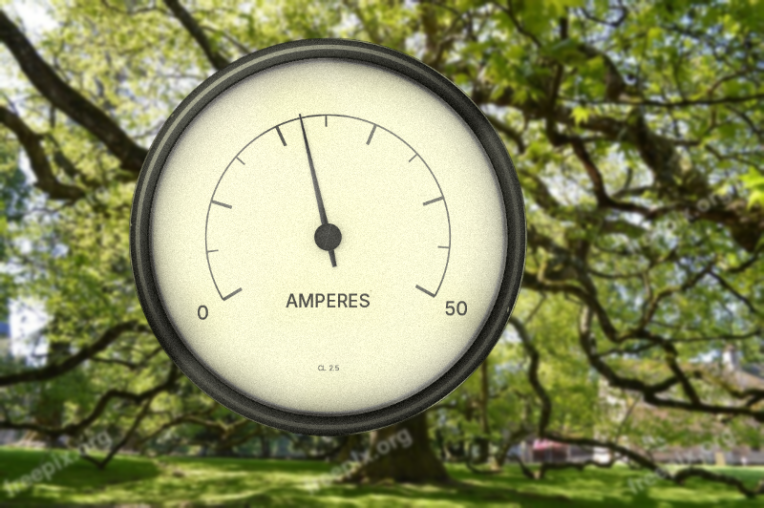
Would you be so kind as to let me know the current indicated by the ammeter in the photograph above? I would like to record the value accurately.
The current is 22.5 A
